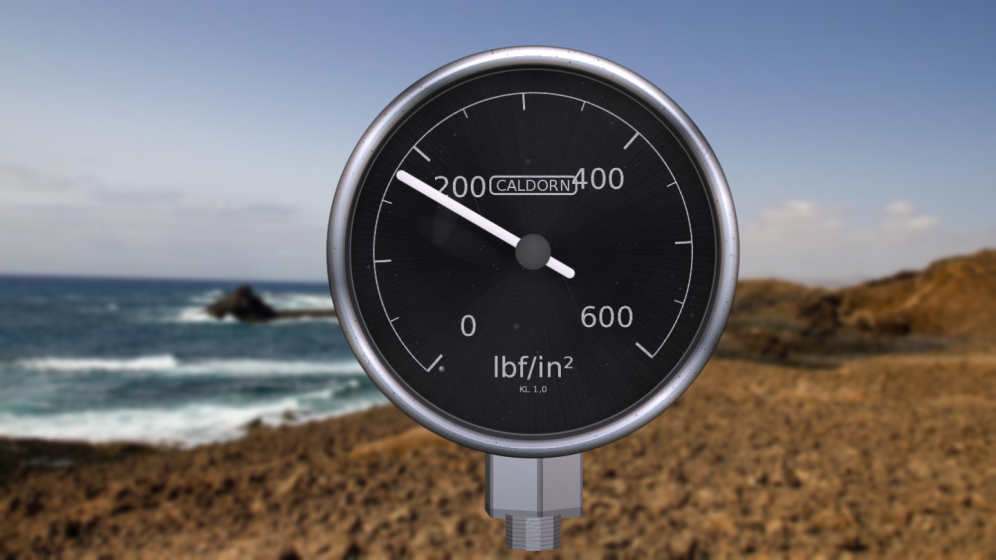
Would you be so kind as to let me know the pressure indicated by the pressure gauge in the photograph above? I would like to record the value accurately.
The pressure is 175 psi
